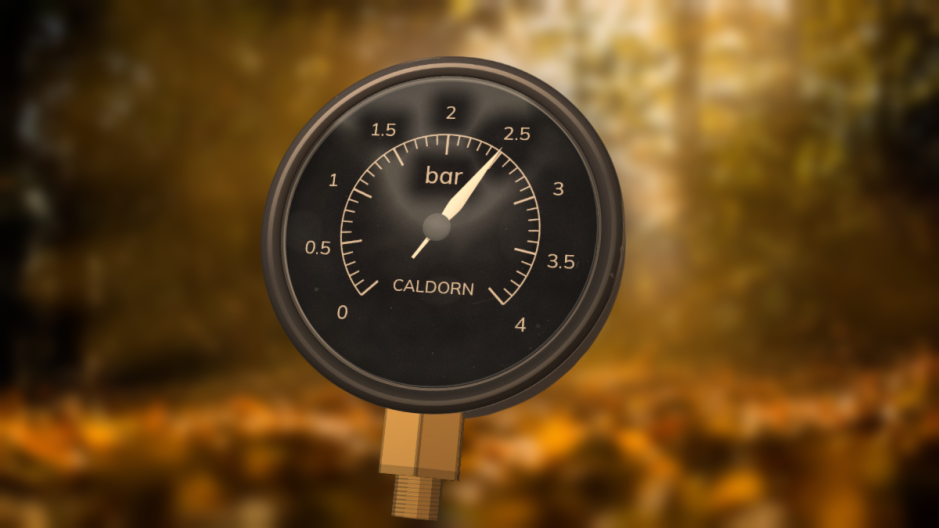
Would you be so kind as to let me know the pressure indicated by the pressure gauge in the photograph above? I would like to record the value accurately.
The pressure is 2.5 bar
